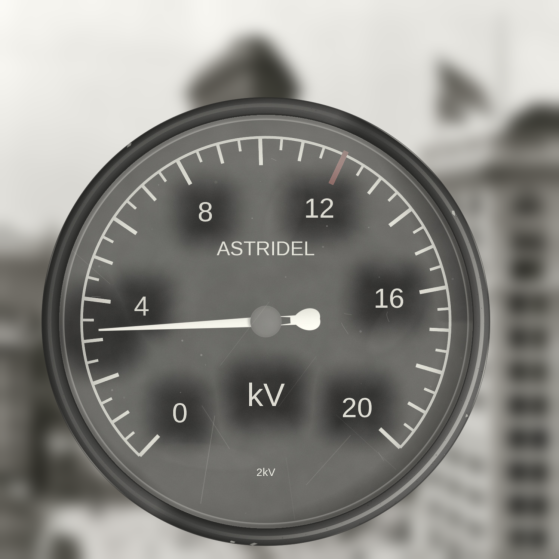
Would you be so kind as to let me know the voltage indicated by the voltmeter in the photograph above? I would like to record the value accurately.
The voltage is 3.25 kV
